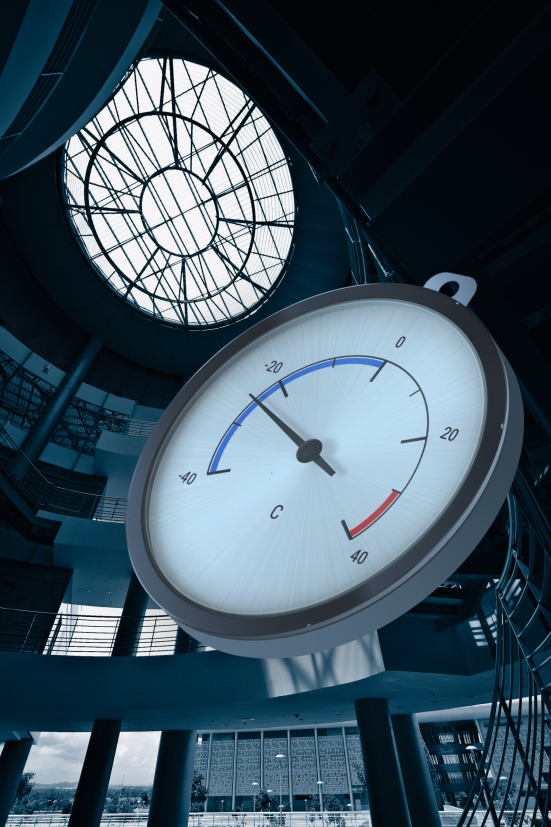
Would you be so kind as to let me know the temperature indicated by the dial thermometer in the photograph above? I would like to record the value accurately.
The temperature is -25 °C
